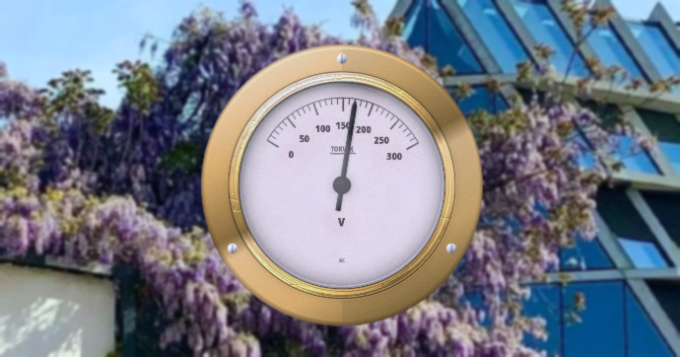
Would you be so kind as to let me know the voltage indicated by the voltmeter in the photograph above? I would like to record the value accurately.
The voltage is 170 V
